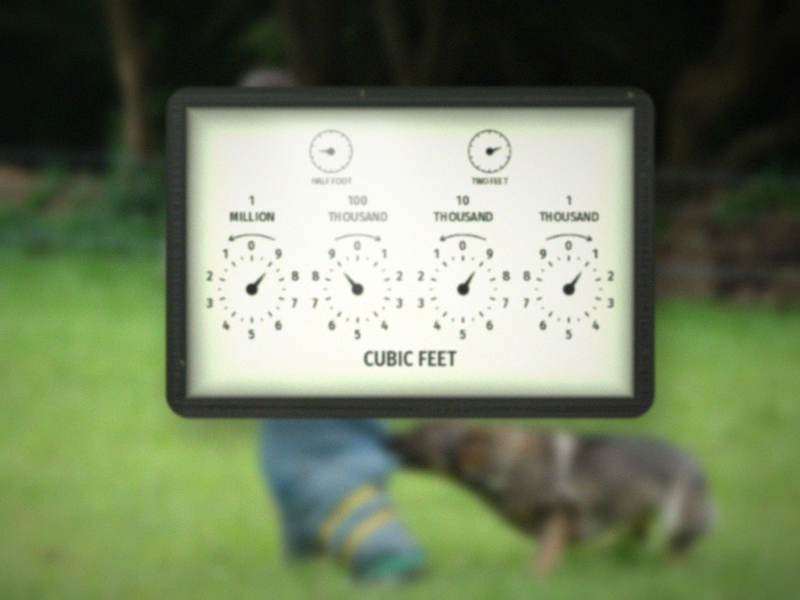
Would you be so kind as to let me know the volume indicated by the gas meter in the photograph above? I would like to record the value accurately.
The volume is 889100 ft³
